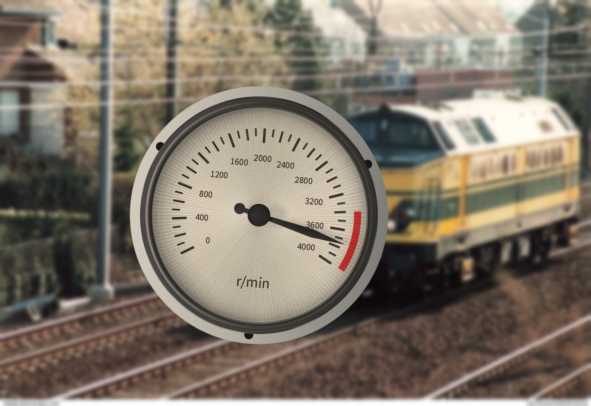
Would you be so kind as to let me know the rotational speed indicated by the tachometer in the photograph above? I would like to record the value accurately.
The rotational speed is 3750 rpm
